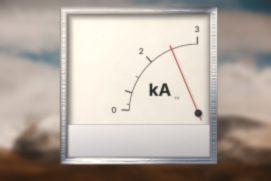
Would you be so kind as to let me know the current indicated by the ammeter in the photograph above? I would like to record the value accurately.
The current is 2.5 kA
